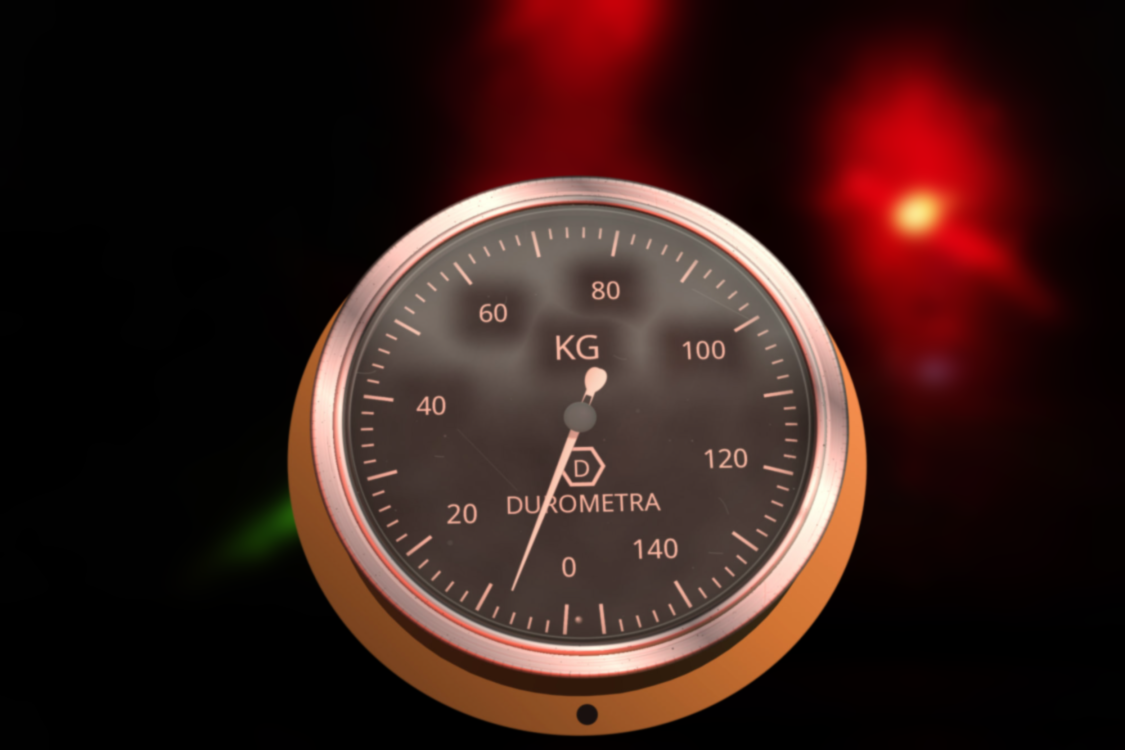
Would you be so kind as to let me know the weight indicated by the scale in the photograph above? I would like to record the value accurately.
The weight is 7 kg
